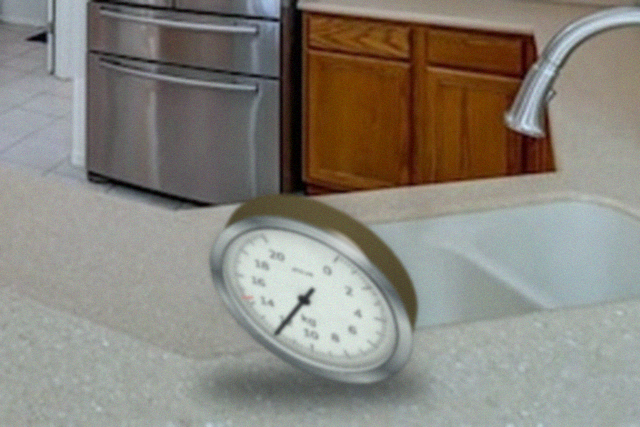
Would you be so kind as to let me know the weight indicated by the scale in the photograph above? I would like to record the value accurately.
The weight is 12 kg
